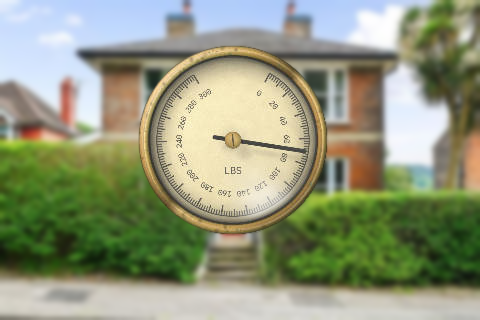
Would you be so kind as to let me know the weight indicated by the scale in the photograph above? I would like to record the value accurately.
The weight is 70 lb
